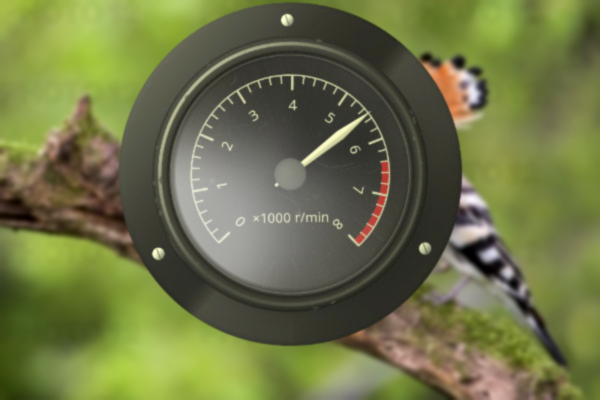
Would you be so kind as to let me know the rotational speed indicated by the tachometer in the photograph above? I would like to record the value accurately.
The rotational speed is 5500 rpm
